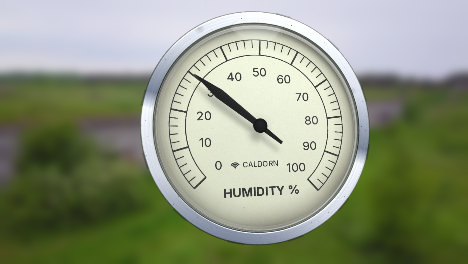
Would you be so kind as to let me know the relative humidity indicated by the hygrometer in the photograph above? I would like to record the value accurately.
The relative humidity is 30 %
